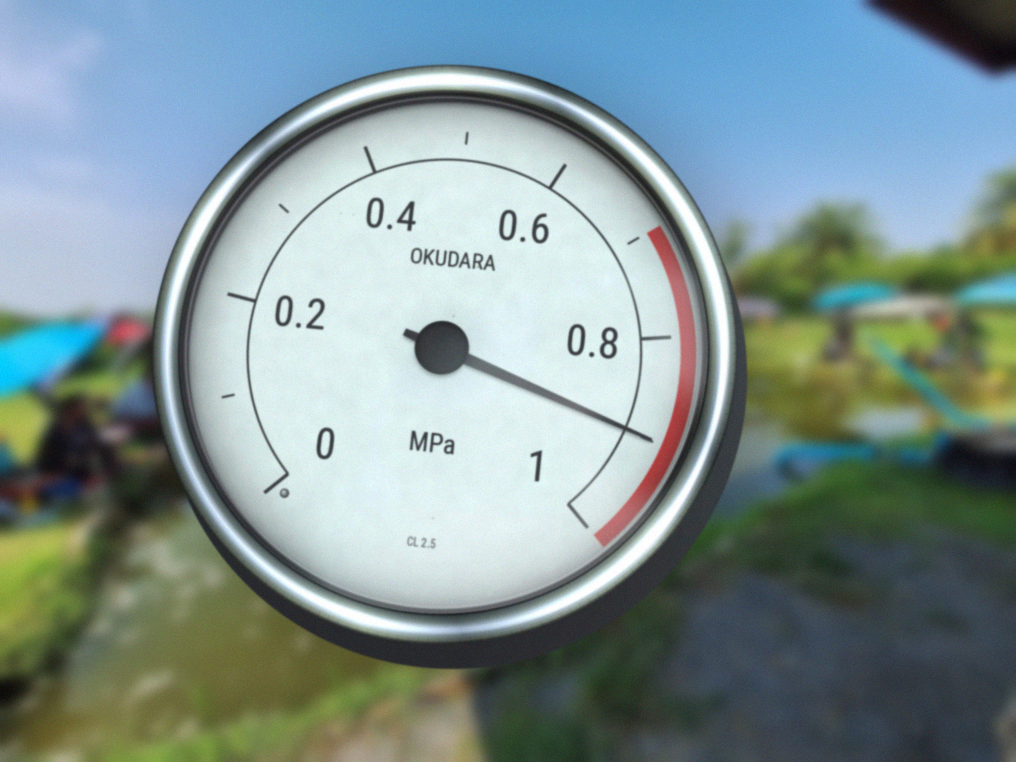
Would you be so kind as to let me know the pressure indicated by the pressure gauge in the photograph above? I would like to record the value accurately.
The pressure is 0.9 MPa
